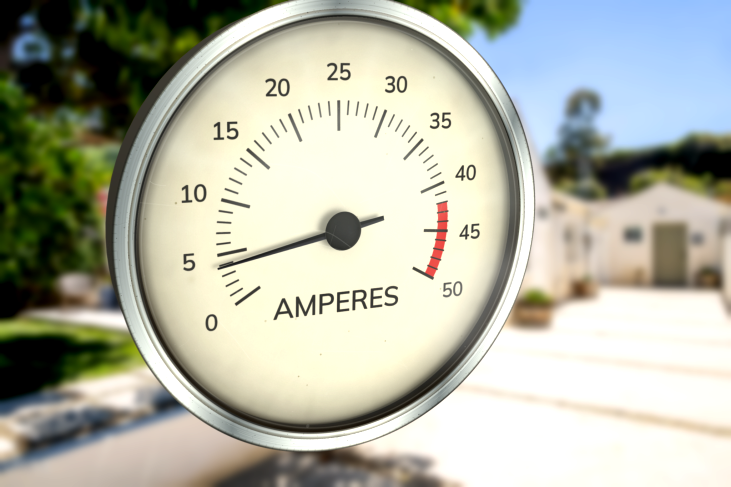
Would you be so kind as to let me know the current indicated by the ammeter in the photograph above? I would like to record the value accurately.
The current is 4 A
